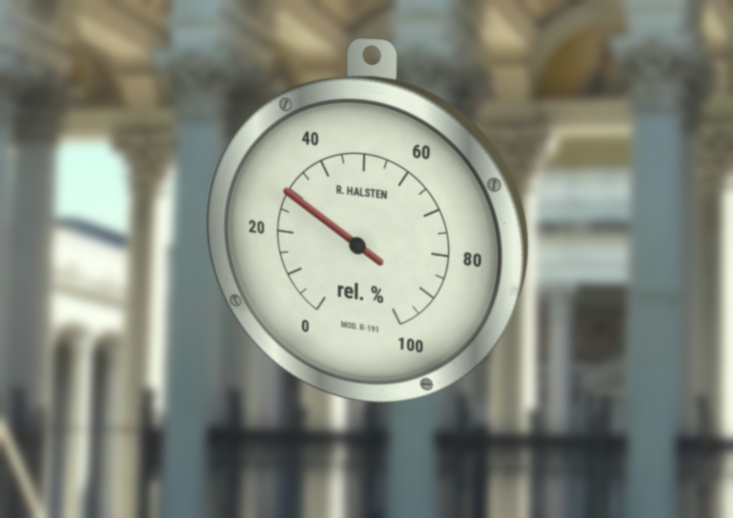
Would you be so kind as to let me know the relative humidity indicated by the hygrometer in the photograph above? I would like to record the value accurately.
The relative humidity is 30 %
